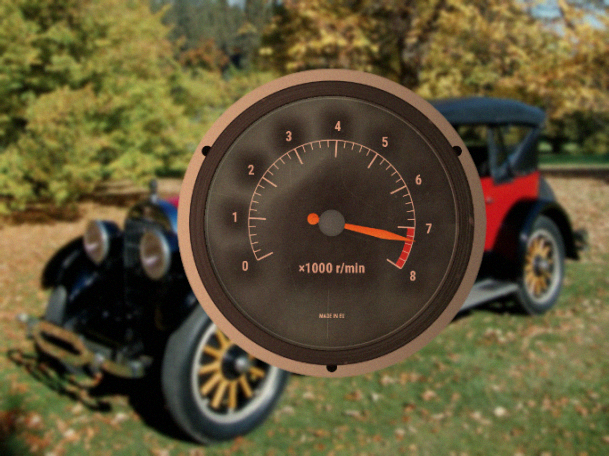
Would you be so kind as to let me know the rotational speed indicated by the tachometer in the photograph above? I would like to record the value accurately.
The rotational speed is 7300 rpm
